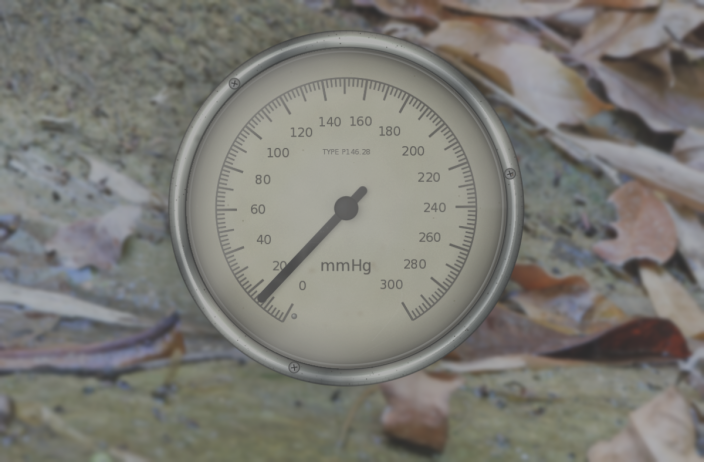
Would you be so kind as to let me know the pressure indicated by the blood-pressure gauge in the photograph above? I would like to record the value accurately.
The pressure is 14 mmHg
